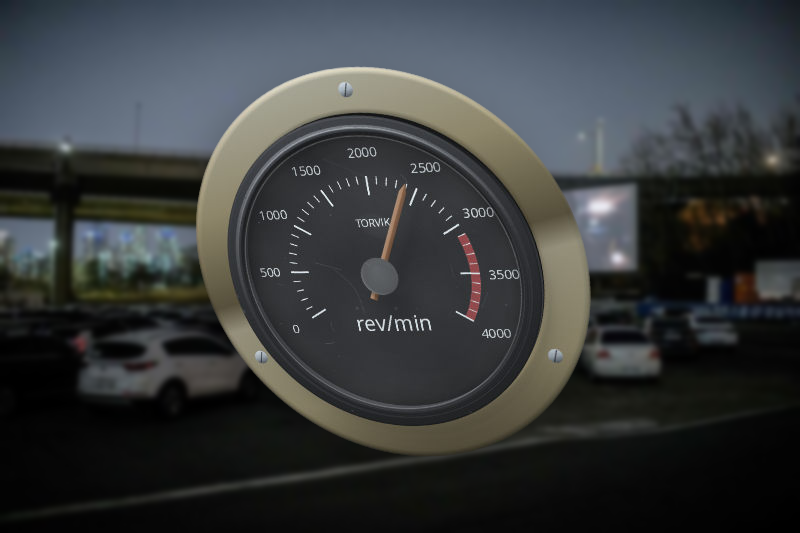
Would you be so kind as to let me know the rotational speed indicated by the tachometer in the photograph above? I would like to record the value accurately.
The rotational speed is 2400 rpm
